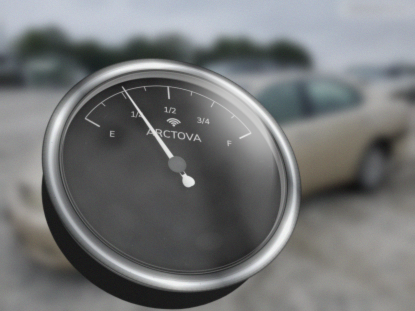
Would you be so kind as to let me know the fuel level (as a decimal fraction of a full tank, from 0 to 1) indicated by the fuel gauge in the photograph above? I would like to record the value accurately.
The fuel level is 0.25
